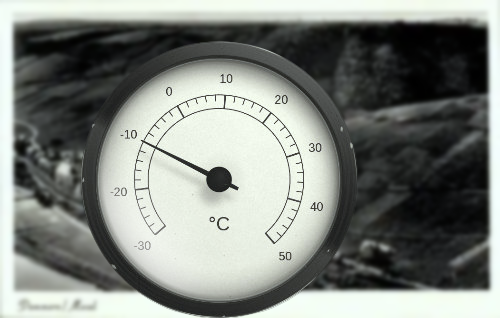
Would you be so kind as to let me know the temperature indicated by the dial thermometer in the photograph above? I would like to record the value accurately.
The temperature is -10 °C
